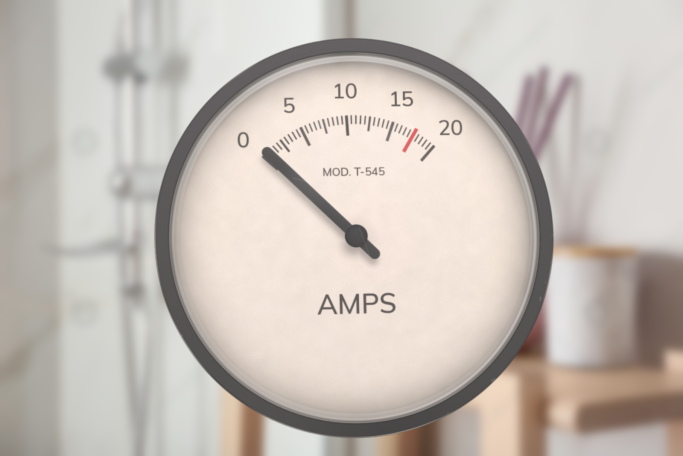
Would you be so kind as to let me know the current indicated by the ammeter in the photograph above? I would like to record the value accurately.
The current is 0.5 A
